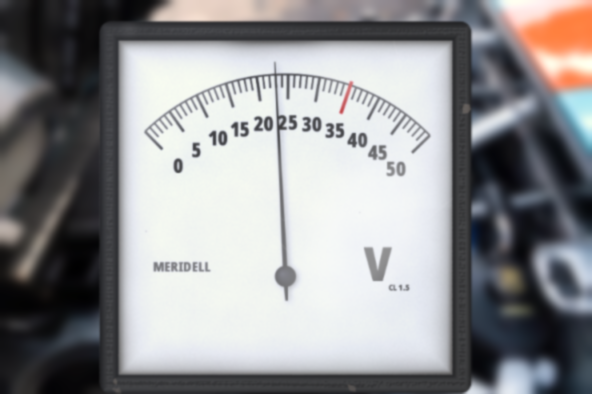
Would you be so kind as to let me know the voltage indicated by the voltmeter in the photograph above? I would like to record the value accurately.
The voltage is 23 V
